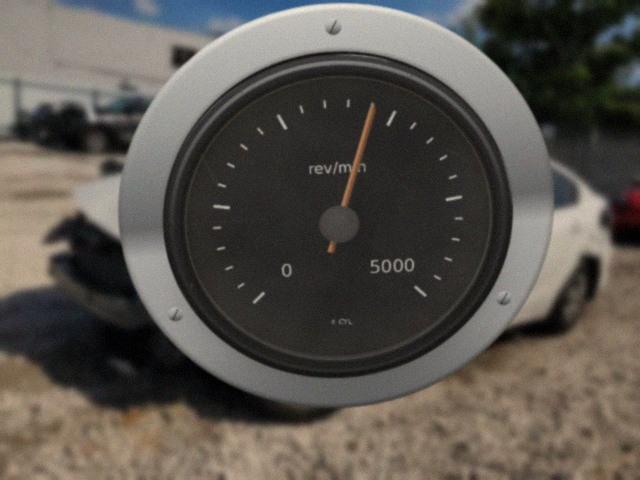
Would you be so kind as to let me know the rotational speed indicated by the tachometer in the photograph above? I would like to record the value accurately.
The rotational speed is 2800 rpm
